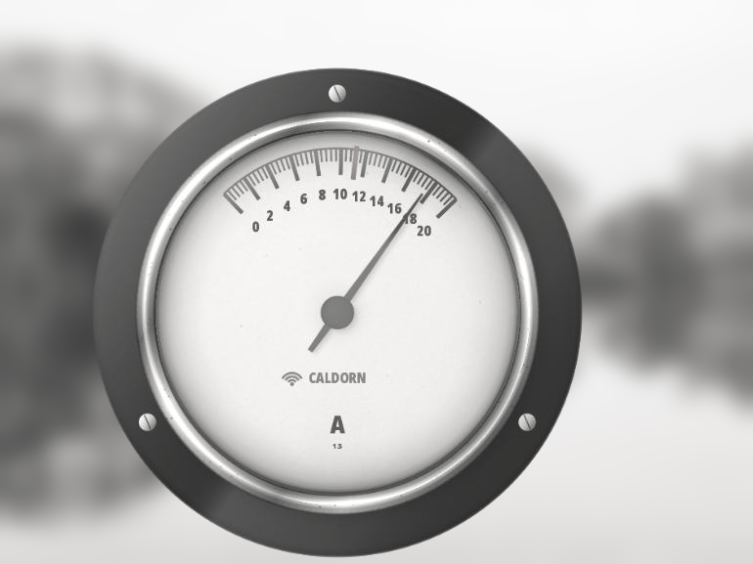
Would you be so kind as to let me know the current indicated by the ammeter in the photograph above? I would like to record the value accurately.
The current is 17.6 A
